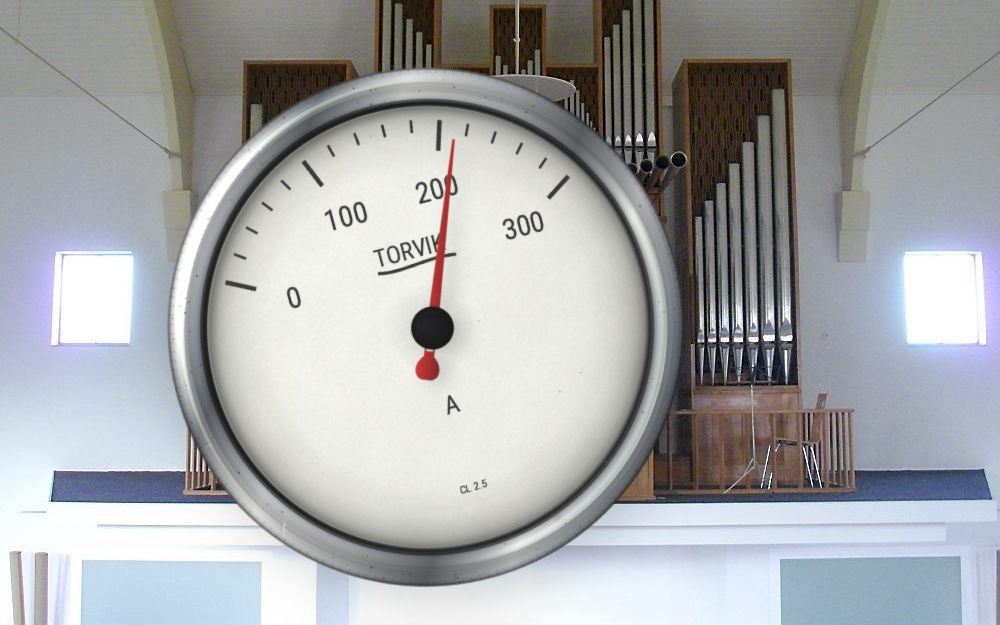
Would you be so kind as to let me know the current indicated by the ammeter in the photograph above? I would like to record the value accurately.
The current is 210 A
